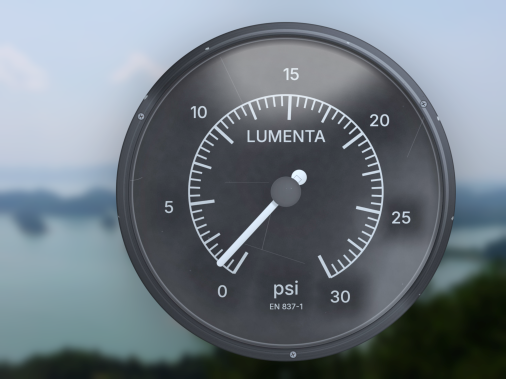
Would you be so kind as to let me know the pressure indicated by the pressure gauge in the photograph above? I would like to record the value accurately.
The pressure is 1 psi
